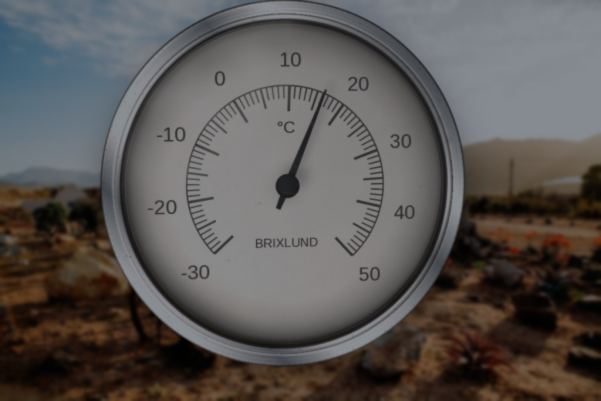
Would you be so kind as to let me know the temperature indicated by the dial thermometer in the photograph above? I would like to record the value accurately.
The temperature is 16 °C
